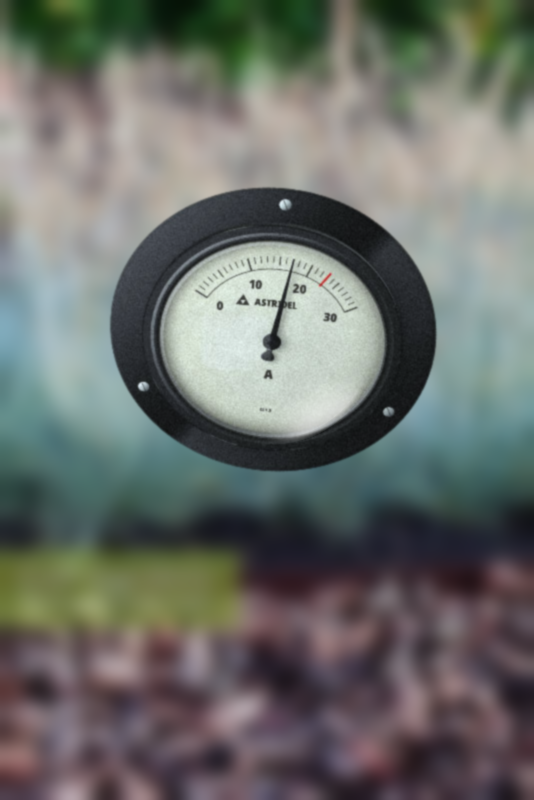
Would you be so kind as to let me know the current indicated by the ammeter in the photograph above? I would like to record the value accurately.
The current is 17 A
